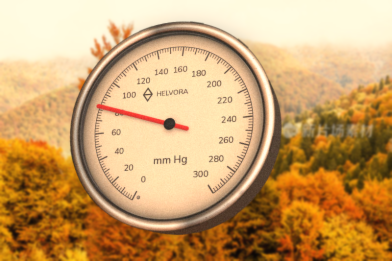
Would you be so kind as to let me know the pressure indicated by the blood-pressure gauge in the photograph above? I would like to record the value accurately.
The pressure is 80 mmHg
